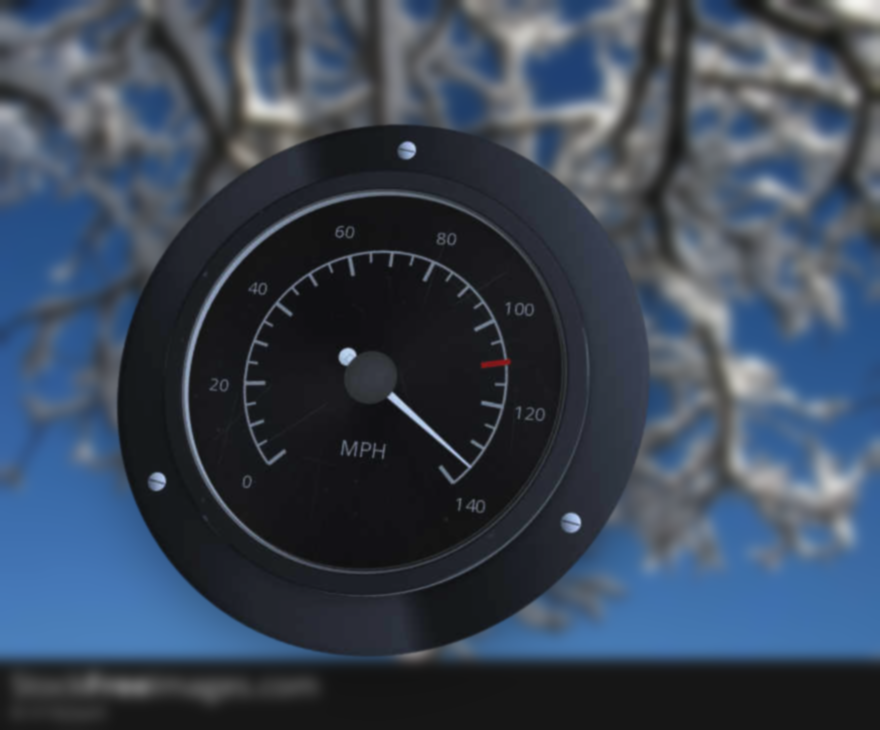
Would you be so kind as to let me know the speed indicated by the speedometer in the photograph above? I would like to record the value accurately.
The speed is 135 mph
